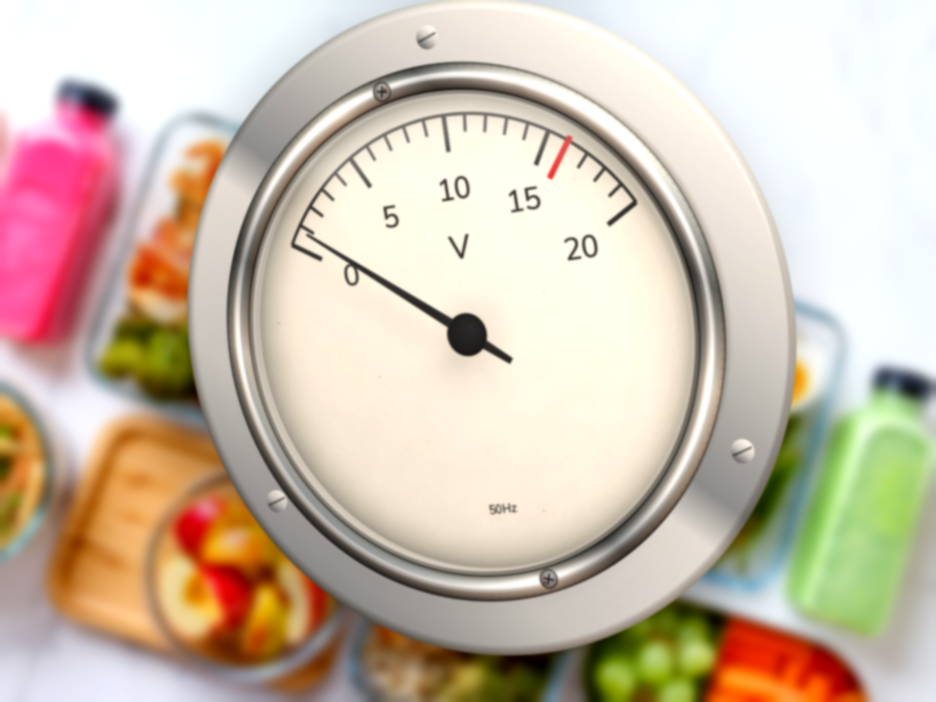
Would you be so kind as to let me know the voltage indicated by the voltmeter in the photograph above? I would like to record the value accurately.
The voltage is 1 V
